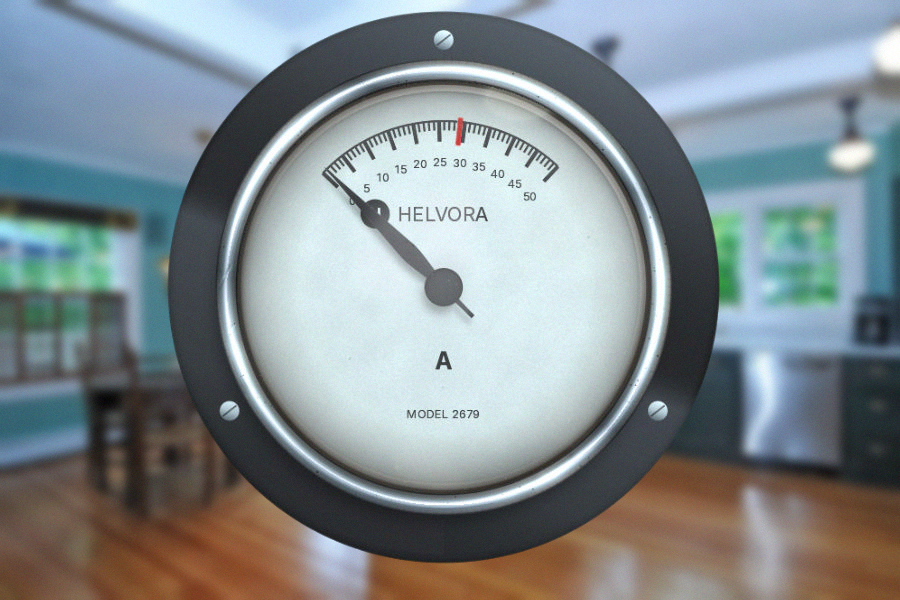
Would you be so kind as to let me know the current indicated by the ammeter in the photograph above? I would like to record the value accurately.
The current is 1 A
